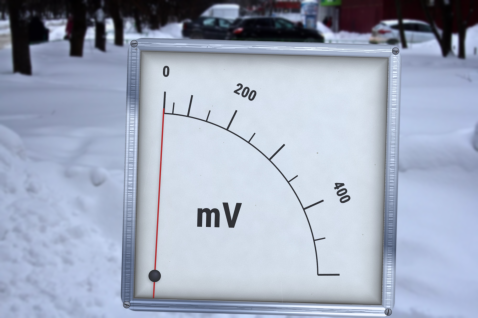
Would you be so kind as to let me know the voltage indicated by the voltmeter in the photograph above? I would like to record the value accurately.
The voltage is 0 mV
